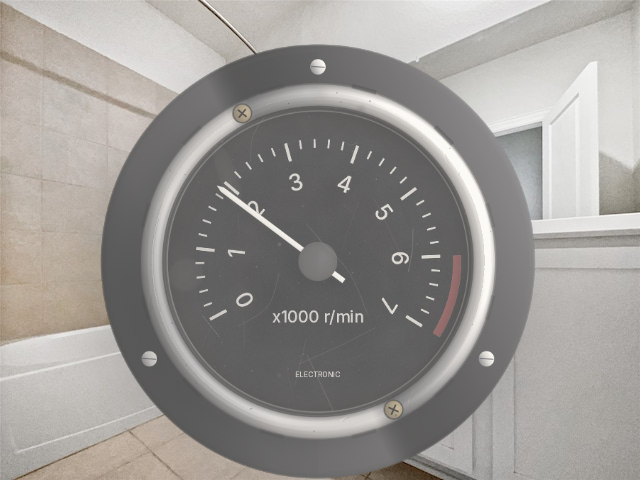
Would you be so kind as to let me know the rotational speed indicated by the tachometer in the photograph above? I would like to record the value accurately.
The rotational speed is 1900 rpm
